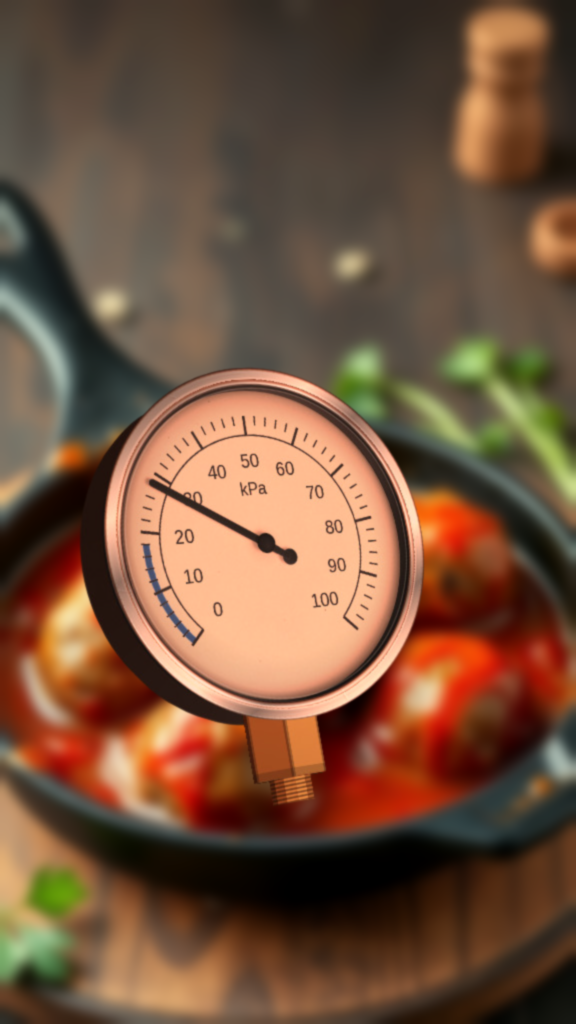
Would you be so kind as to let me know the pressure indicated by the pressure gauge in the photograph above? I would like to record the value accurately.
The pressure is 28 kPa
